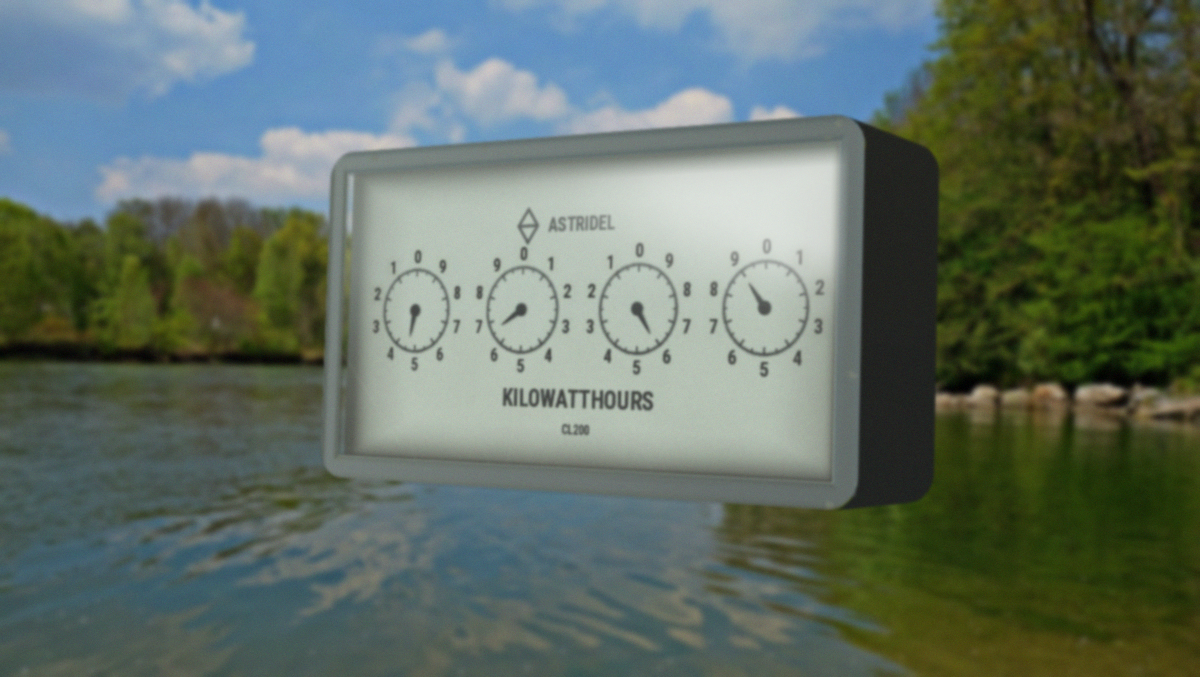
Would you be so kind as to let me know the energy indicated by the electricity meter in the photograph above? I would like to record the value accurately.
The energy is 4659 kWh
